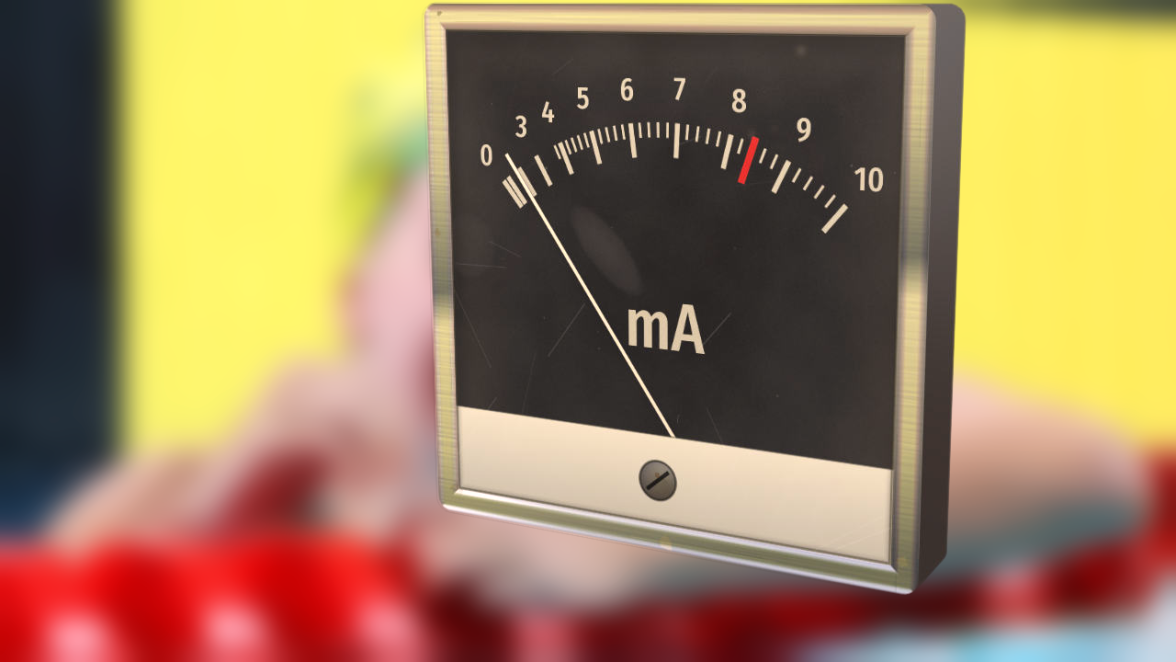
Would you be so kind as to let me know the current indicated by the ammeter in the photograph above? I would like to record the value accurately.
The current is 2 mA
